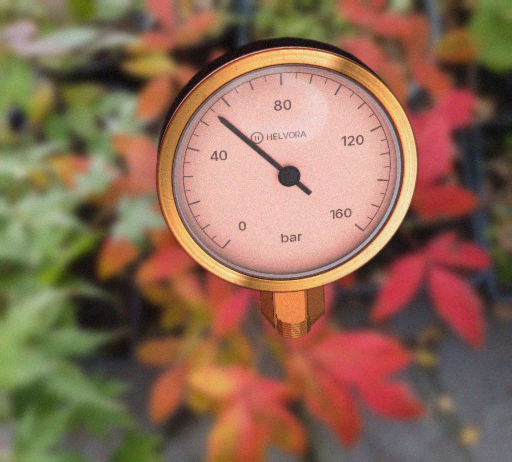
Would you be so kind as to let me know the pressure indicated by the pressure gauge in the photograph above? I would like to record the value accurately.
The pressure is 55 bar
